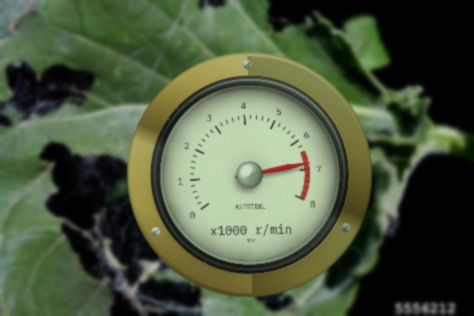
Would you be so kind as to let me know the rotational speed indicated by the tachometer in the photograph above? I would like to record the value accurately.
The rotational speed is 6800 rpm
